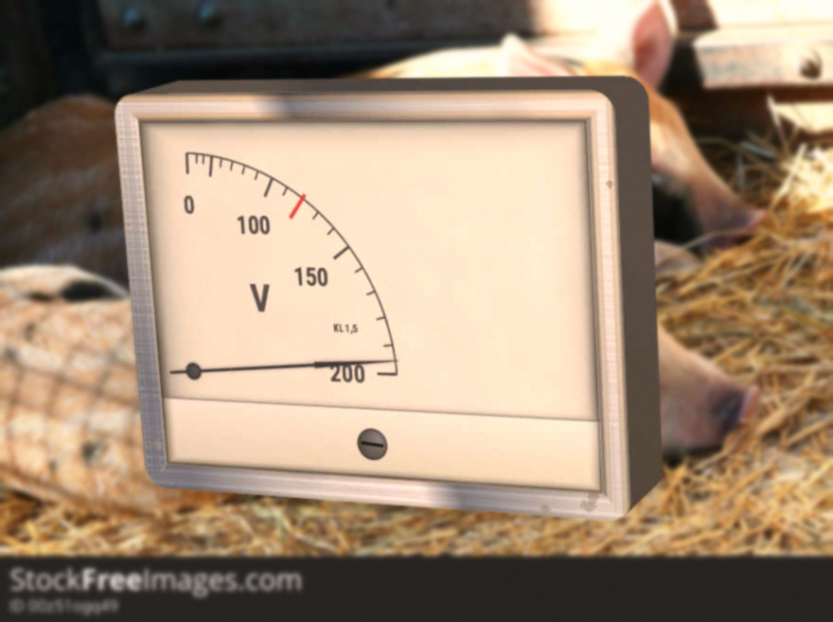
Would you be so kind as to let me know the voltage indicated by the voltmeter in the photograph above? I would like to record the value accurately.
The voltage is 195 V
